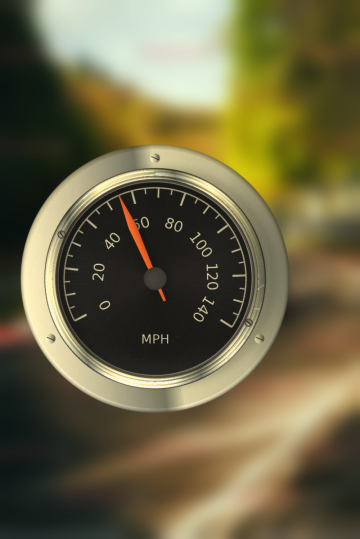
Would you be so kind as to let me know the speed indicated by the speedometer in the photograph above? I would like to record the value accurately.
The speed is 55 mph
